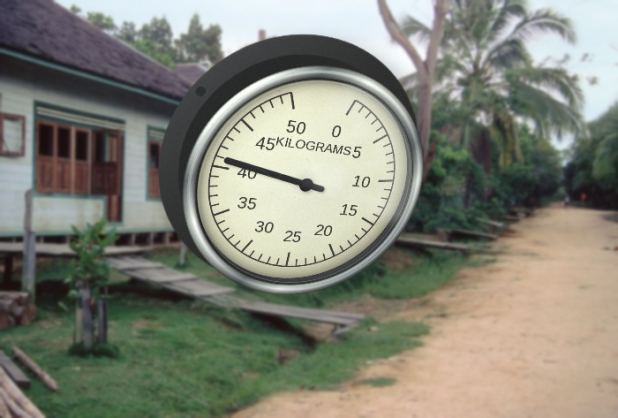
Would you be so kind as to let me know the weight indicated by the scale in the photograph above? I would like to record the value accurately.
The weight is 41 kg
